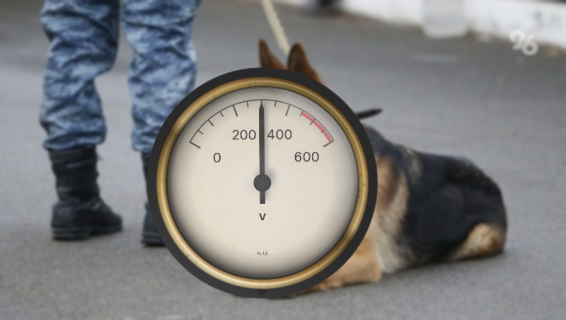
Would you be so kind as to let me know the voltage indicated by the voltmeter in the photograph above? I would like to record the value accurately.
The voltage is 300 V
